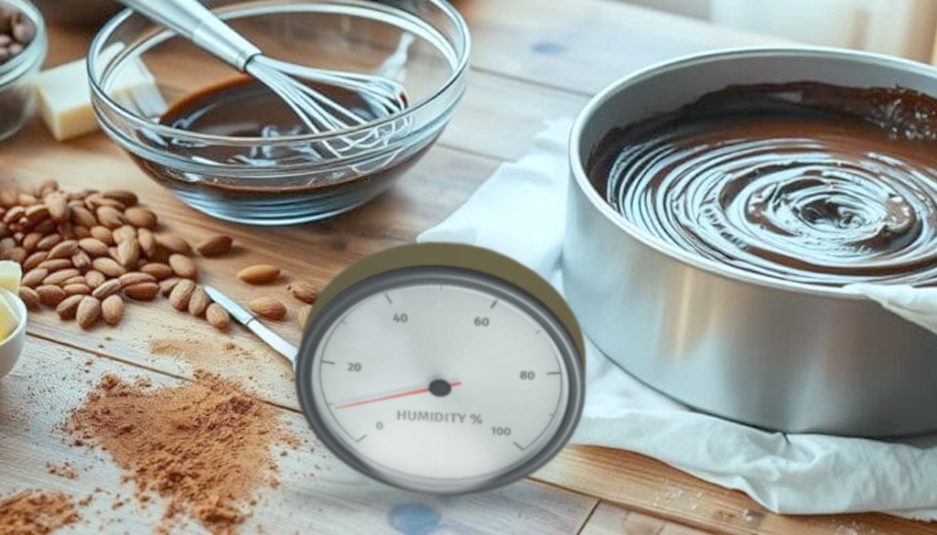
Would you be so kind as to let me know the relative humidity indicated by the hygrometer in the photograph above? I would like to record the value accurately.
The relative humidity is 10 %
